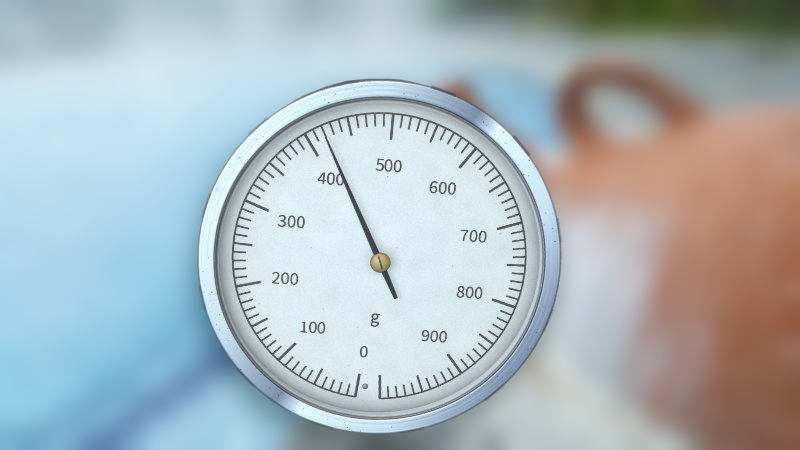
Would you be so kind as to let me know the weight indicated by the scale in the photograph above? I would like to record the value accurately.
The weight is 420 g
